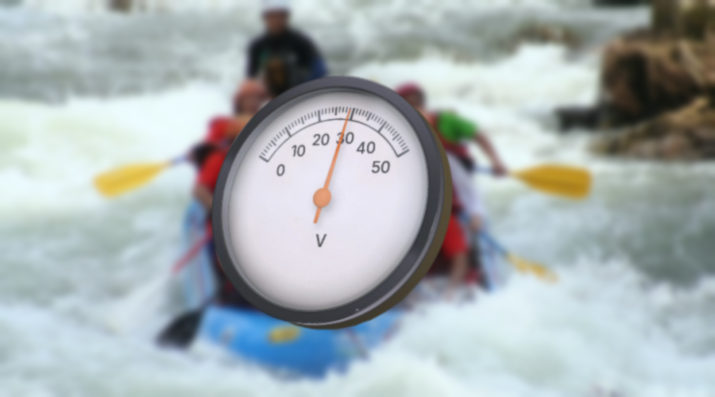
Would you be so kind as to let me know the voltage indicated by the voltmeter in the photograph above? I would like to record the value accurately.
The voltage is 30 V
